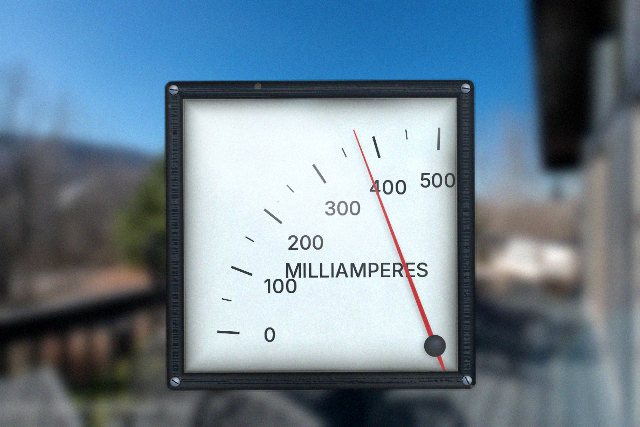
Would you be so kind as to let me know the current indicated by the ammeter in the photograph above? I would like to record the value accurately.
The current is 375 mA
